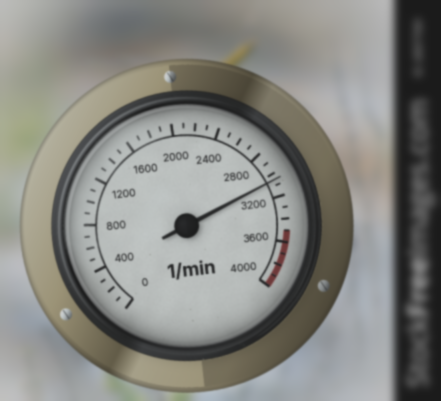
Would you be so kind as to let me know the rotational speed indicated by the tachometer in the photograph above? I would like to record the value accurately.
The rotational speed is 3050 rpm
